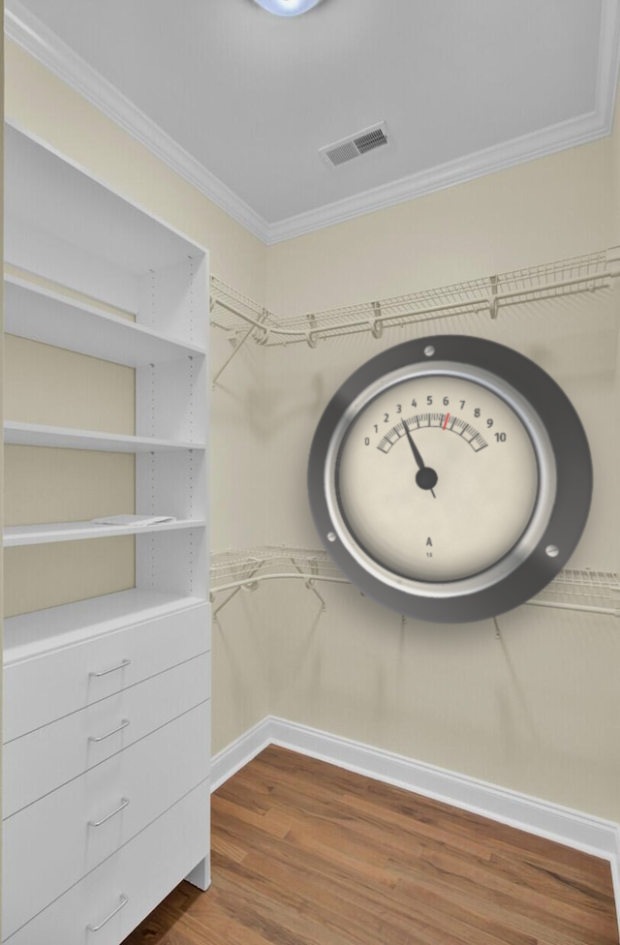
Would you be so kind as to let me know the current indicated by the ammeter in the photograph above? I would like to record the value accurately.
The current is 3 A
